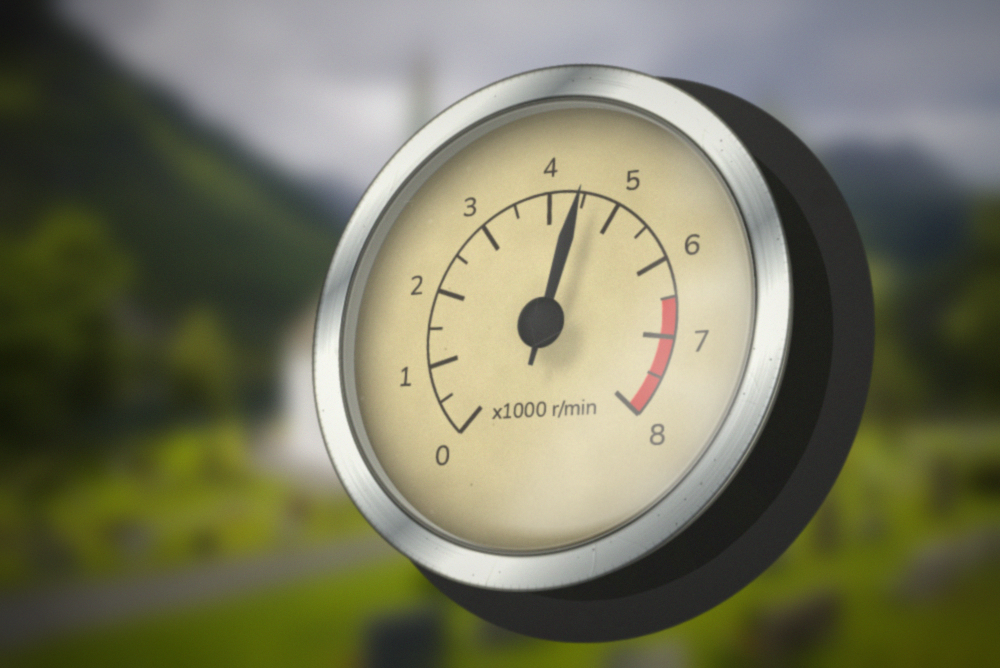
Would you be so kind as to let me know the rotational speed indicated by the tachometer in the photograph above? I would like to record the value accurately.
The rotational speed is 4500 rpm
